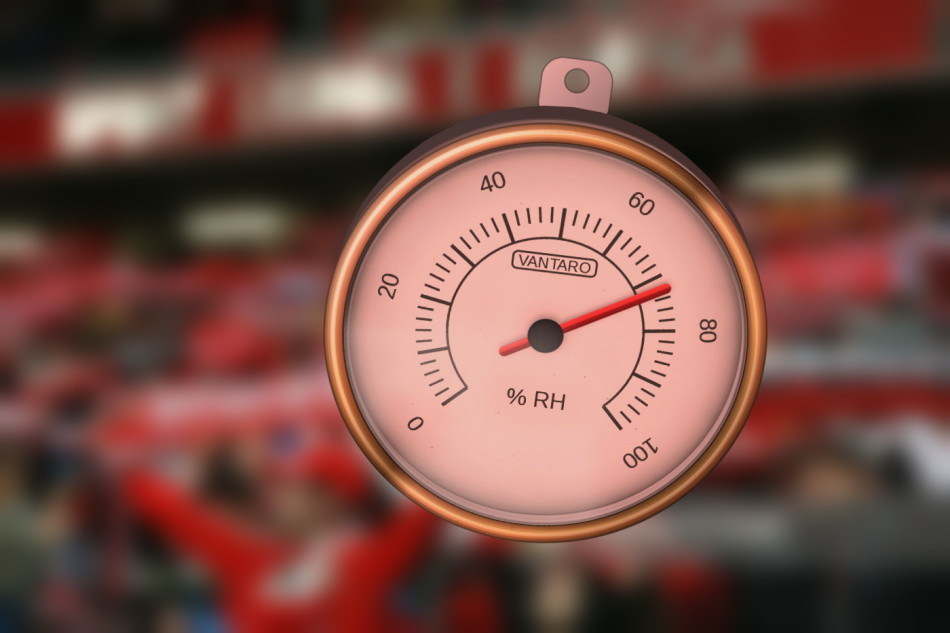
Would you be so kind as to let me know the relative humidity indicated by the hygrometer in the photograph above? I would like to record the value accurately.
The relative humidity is 72 %
